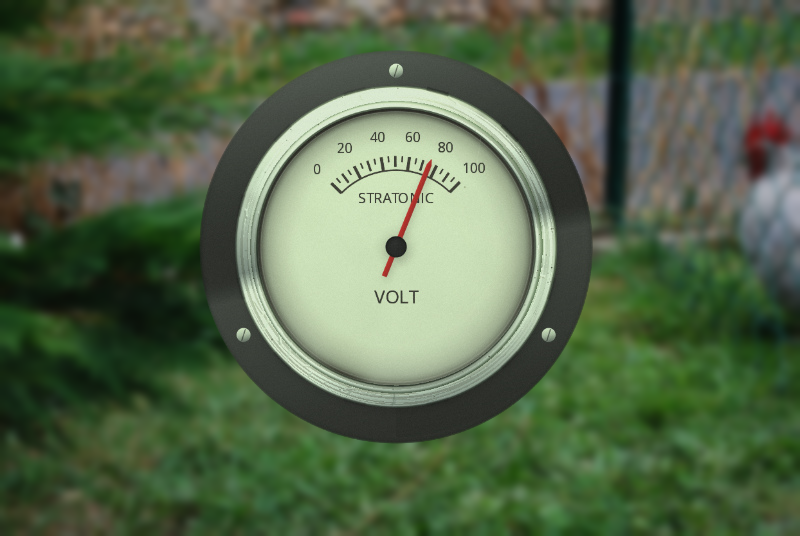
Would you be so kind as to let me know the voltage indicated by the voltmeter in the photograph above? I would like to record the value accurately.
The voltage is 75 V
